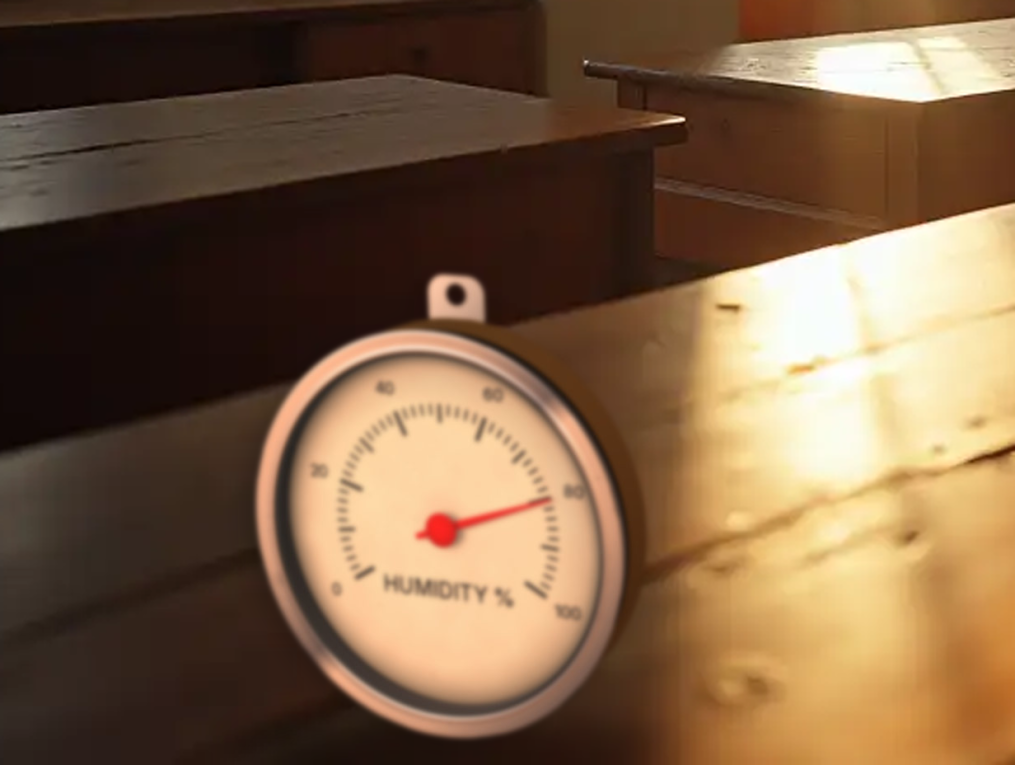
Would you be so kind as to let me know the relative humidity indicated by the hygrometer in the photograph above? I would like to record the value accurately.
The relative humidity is 80 %
